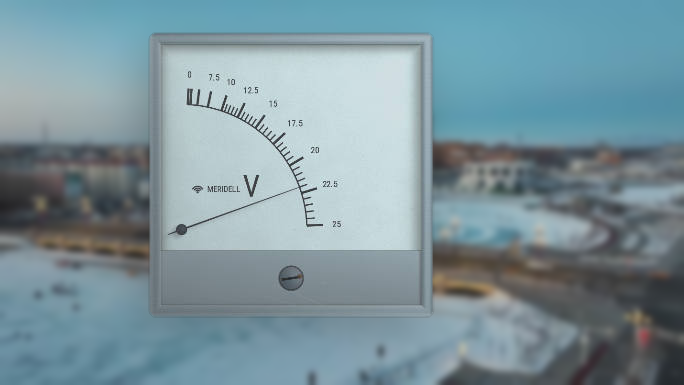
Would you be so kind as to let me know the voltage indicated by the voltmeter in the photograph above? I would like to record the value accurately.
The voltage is 22 V
